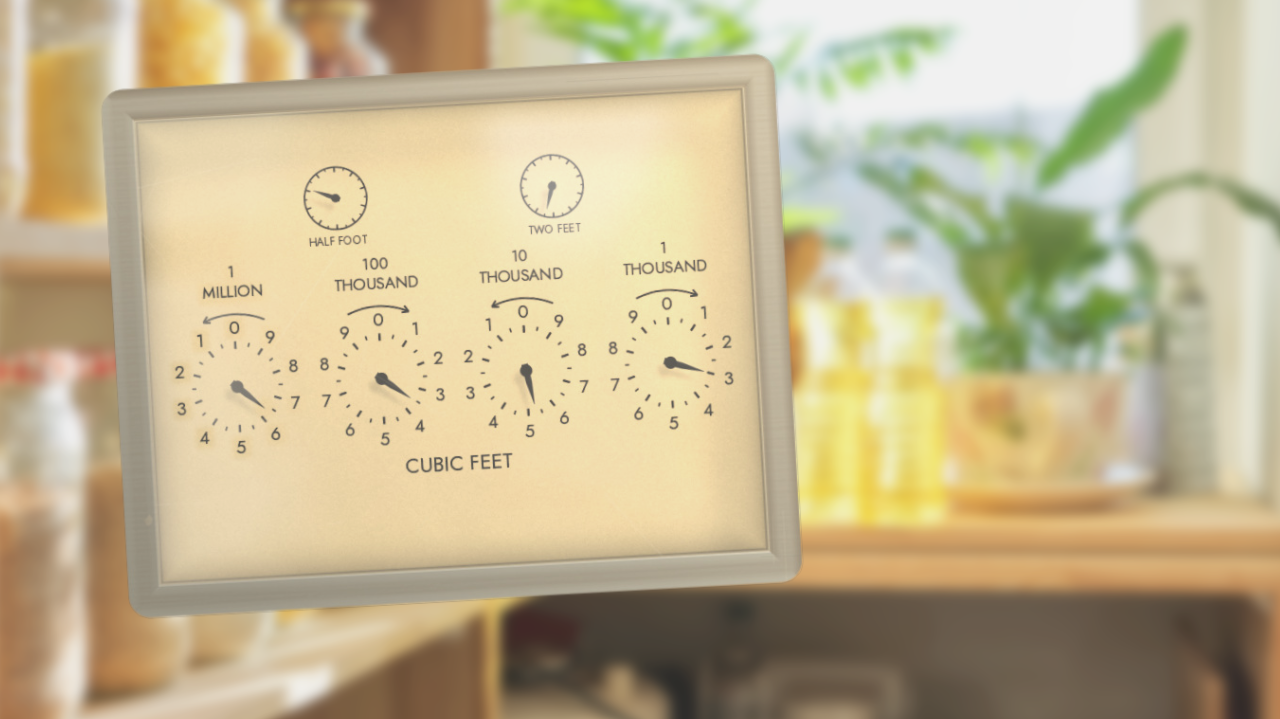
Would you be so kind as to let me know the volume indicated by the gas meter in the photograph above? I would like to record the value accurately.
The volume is 635300 ft³
